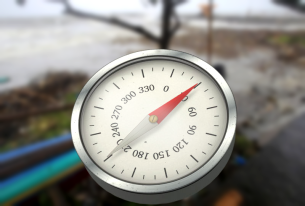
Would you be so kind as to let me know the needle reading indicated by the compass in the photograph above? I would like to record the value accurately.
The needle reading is 30 °
